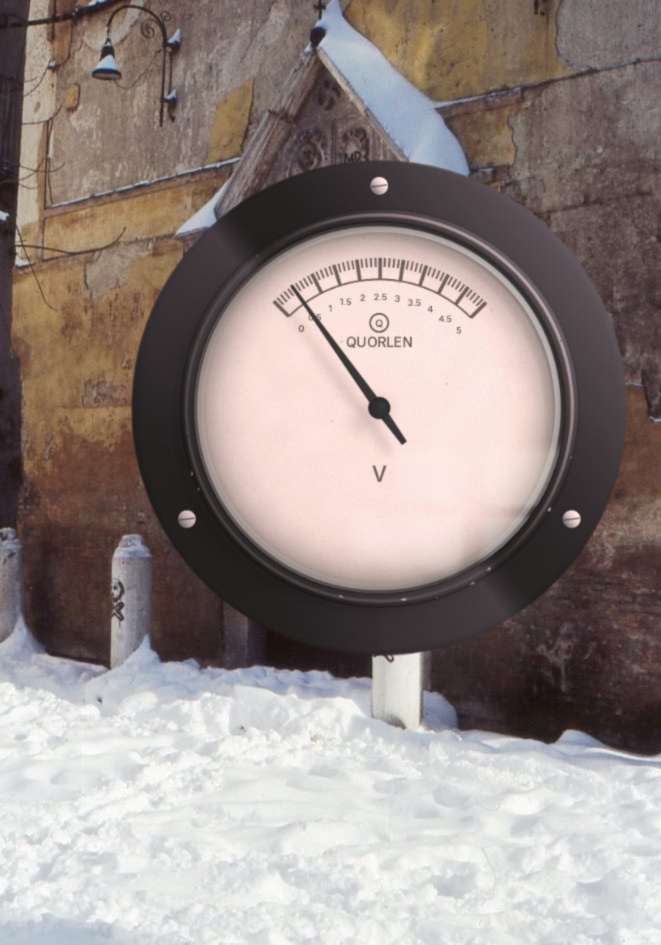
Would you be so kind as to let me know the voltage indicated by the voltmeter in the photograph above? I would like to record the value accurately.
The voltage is 0.5 V
